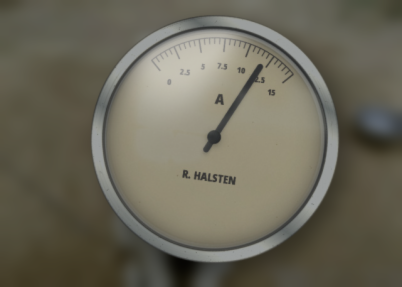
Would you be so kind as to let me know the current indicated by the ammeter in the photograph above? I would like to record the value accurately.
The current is 12 A
